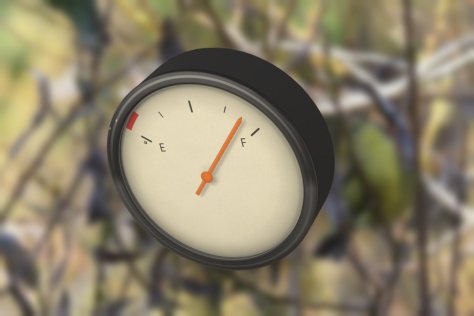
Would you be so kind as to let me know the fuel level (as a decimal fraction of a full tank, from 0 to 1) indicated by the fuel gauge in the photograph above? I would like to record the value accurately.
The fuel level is 0.875
